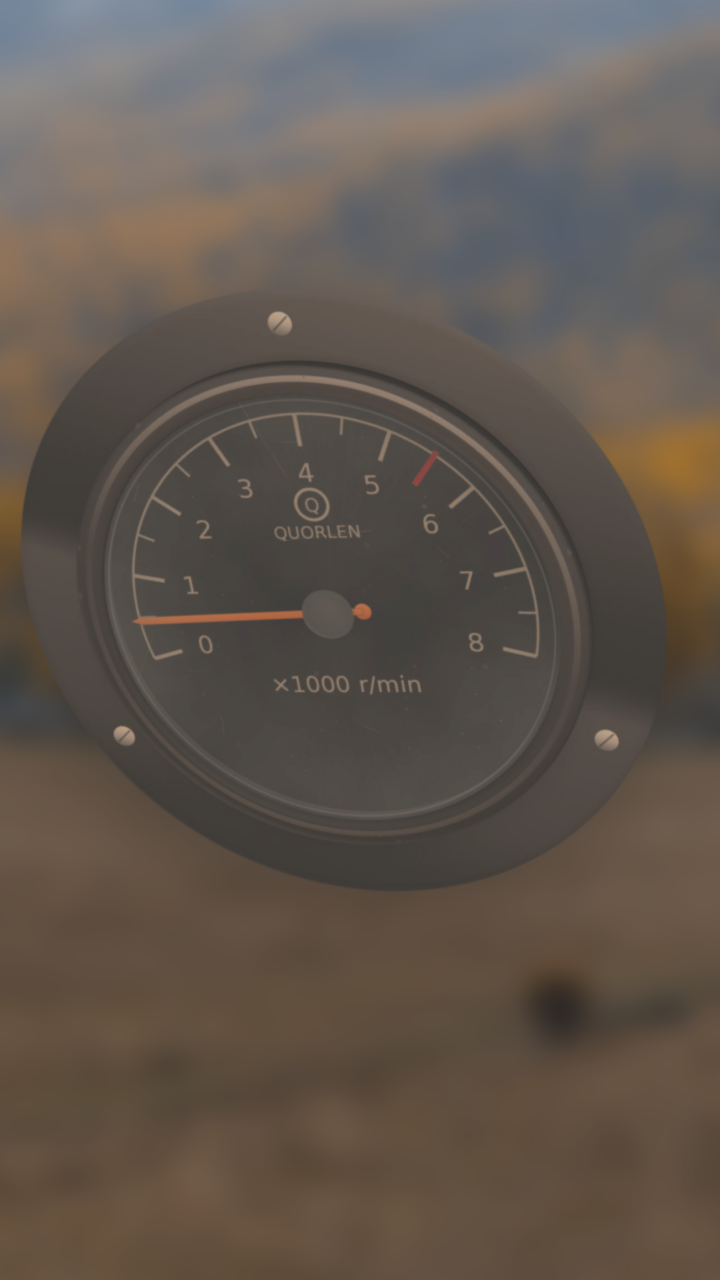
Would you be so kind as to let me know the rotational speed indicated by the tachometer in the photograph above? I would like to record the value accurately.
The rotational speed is 500 rpm
